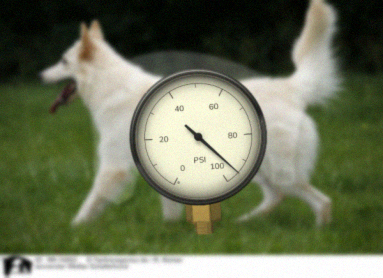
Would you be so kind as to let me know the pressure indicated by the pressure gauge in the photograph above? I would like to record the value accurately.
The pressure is 95 psi
